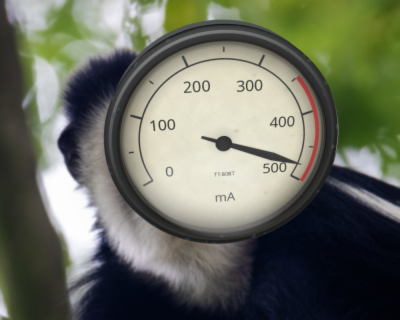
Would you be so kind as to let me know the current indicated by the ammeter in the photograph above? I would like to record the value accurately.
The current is 475 mA
